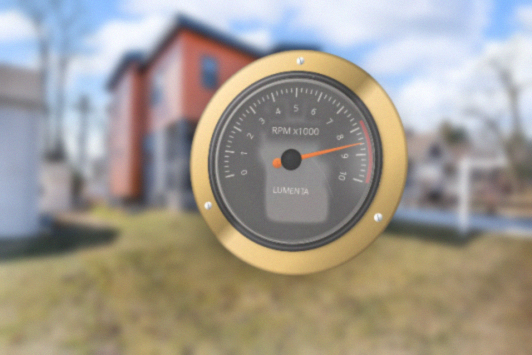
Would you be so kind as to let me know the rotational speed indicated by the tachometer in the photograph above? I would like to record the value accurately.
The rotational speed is 8600 rpm
